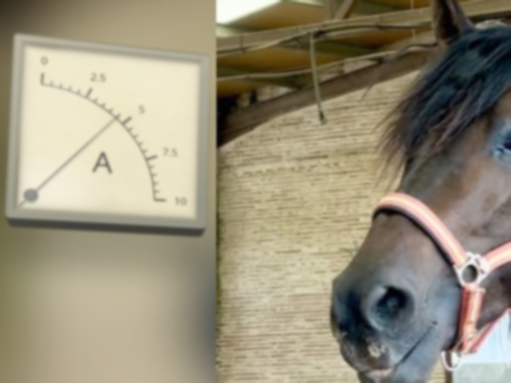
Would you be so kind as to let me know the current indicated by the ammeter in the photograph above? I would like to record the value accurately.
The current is 4.5 A
